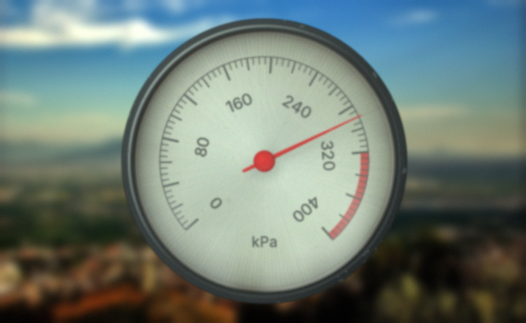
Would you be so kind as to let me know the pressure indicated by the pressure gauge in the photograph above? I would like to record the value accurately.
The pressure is 290 kPa
